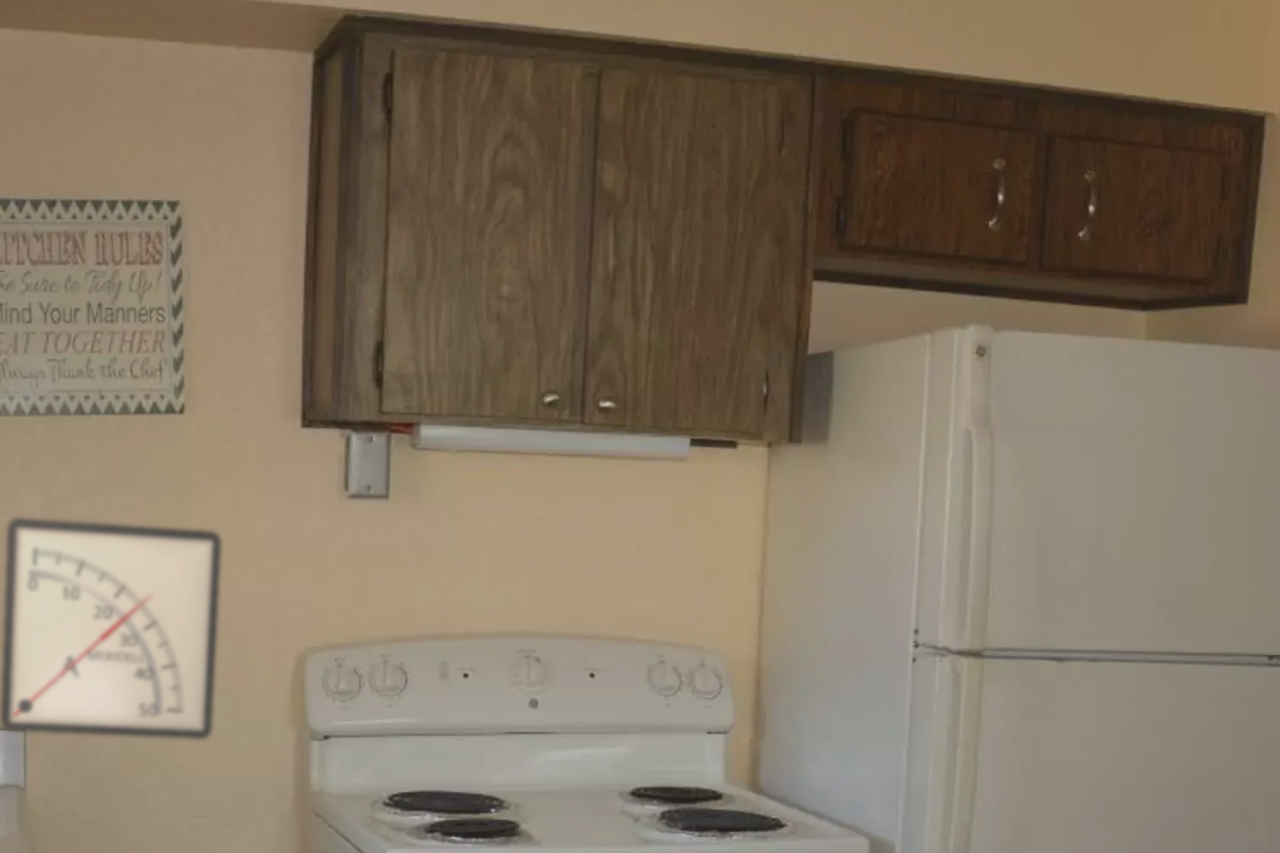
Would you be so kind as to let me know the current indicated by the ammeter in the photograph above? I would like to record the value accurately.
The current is 25 A
